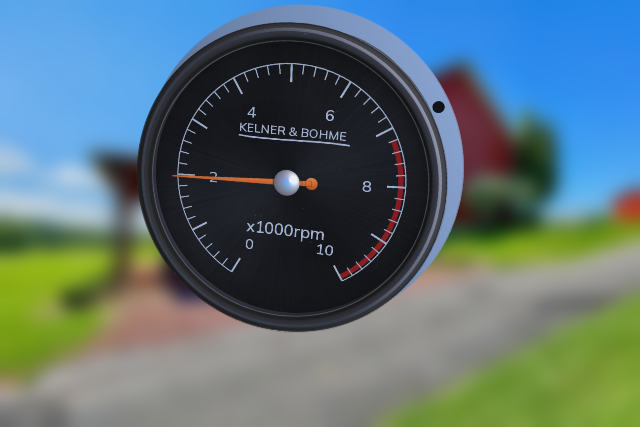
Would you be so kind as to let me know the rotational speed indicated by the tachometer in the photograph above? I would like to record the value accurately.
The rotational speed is 2000 rpm
